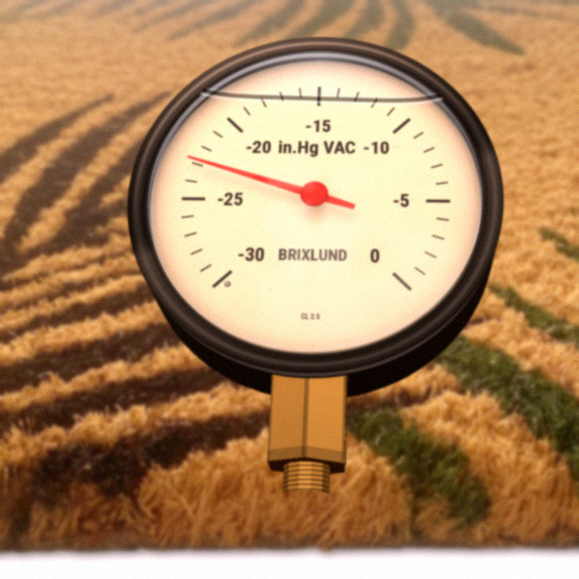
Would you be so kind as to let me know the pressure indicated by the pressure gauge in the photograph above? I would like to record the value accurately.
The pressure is -23 inHg
